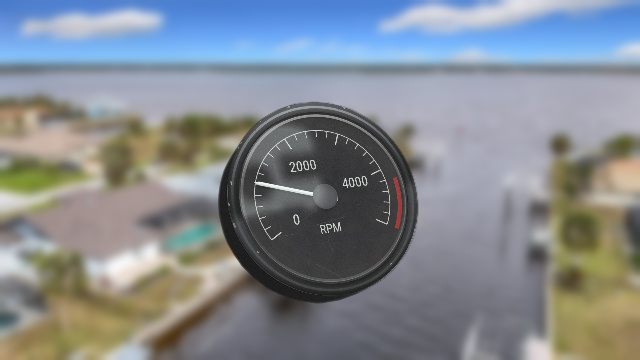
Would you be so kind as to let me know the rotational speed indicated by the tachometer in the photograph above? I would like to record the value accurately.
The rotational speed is 1000 rpm
